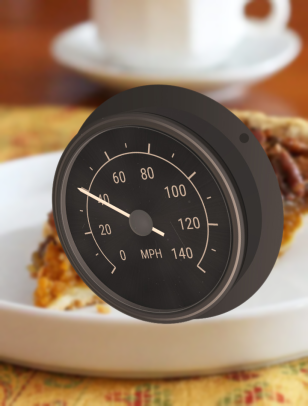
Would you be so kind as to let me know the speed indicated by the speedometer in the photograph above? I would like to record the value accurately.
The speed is 40 mph
